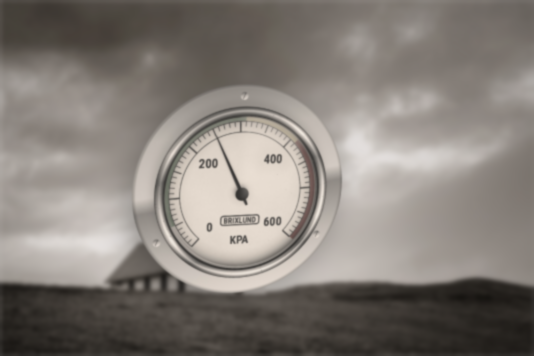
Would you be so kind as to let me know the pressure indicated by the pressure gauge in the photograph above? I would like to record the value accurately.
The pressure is 250 kPa
